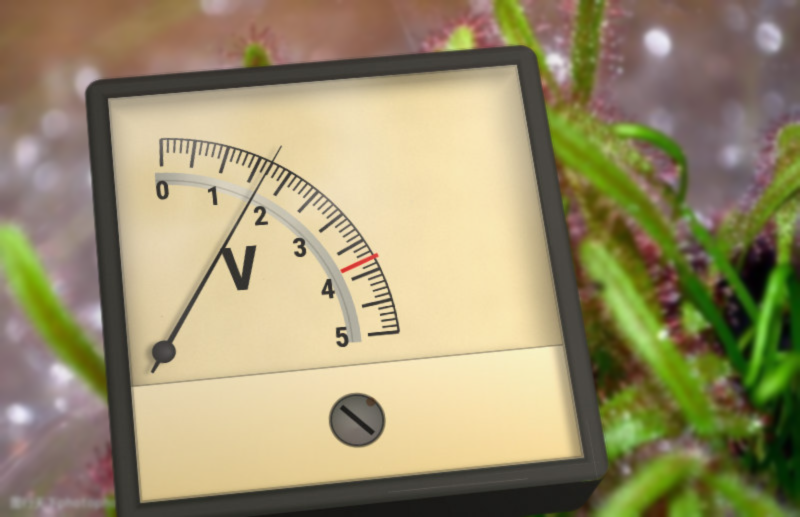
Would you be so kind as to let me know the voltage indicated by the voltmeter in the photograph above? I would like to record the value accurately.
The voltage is 1.7 V
